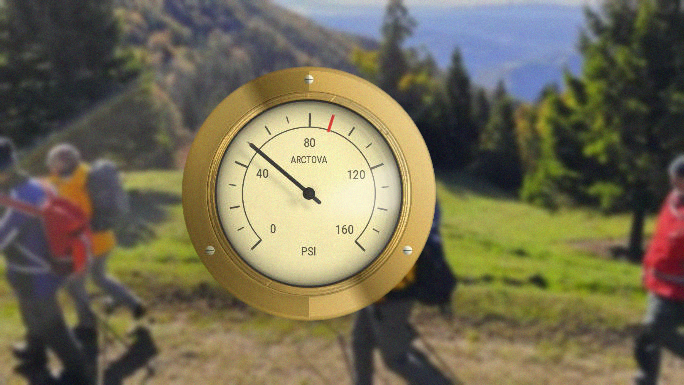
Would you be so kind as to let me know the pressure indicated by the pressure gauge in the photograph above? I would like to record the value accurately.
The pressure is 50 psi
